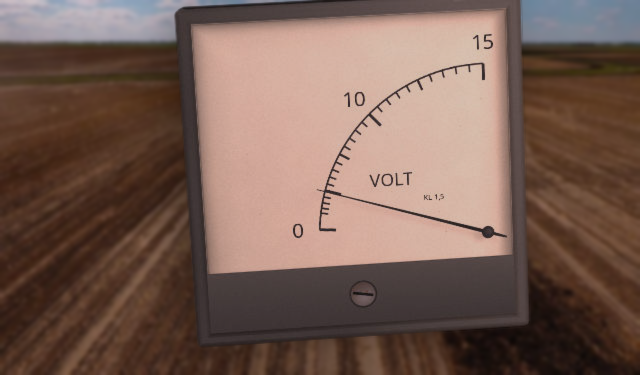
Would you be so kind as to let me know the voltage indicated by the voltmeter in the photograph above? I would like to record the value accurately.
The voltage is 5 V
